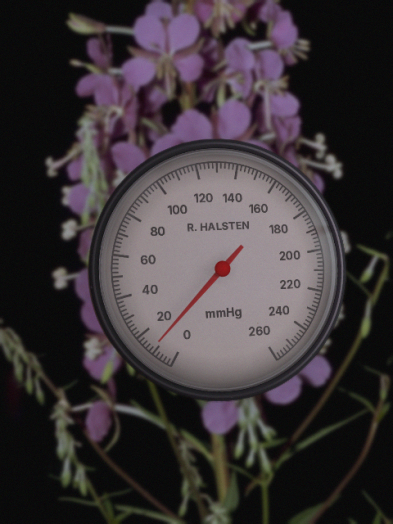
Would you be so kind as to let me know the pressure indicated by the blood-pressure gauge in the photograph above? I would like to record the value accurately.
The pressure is 12 mmHg
